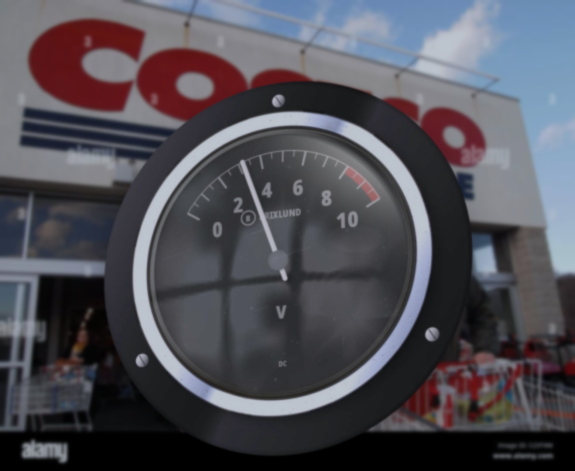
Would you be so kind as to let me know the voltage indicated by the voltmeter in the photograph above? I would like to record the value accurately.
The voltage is 3.25 V
